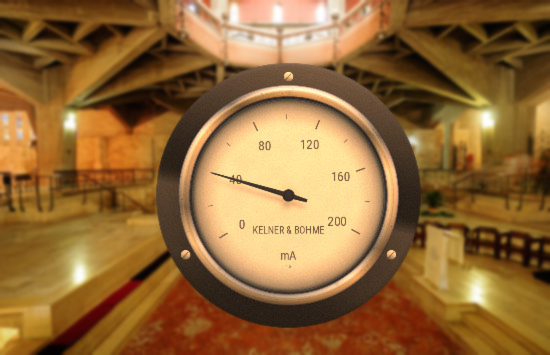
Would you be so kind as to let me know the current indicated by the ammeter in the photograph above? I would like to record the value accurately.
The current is 40 mA
